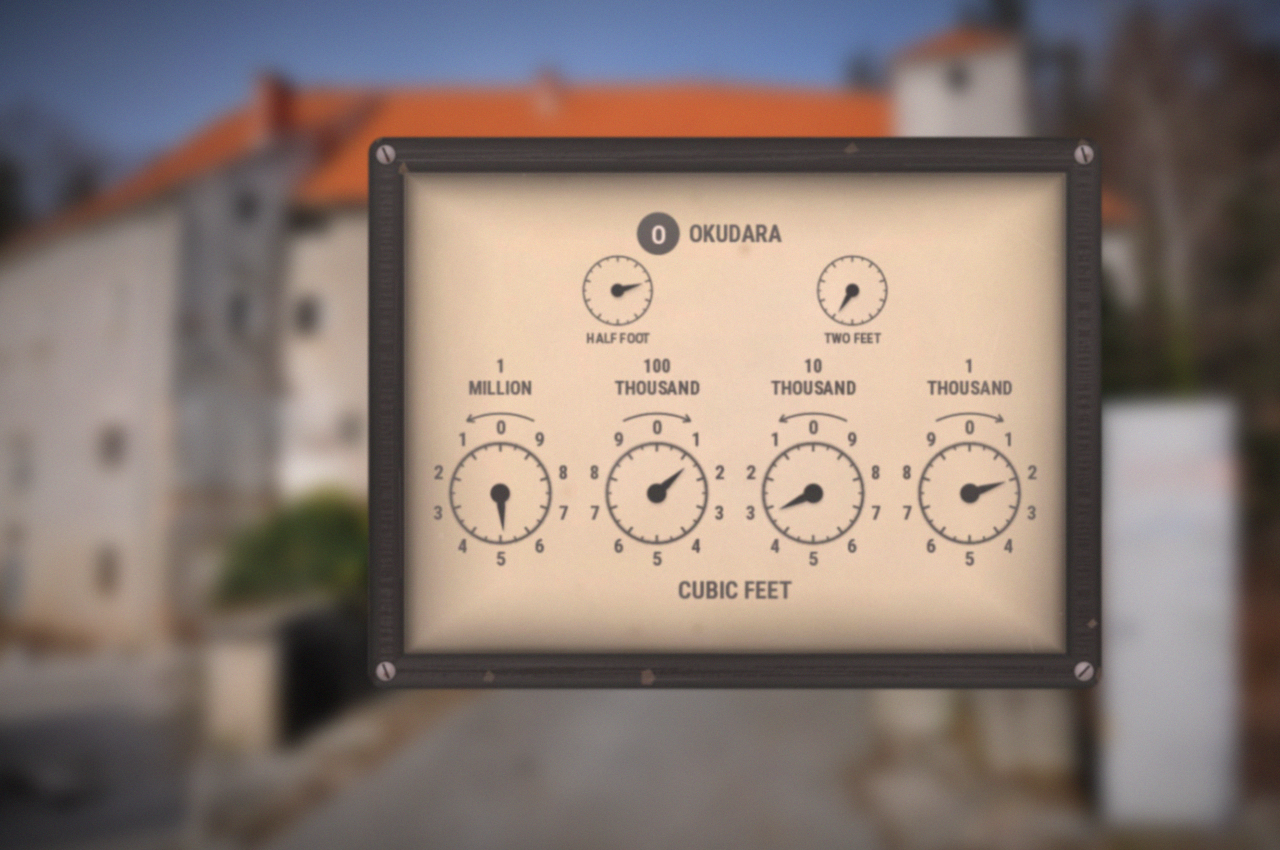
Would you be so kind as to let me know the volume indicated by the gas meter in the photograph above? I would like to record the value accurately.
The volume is 513200 ft³
